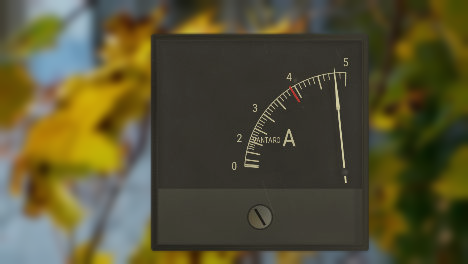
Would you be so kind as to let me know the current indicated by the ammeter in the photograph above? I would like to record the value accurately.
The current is 4.8 A
